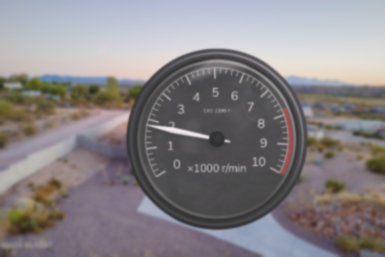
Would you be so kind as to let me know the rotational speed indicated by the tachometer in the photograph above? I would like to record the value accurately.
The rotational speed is 1800 rpm
